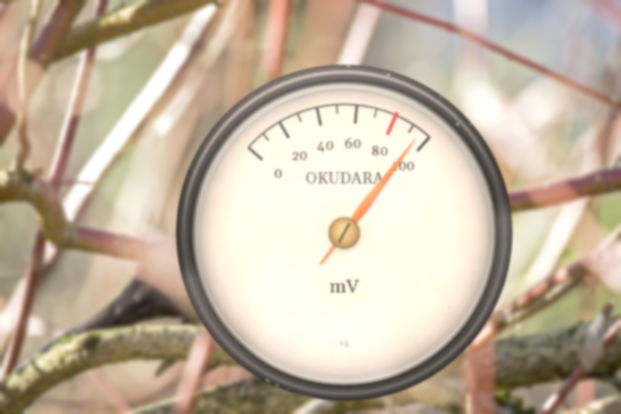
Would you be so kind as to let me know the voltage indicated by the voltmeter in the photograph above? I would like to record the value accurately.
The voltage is 95 mV
